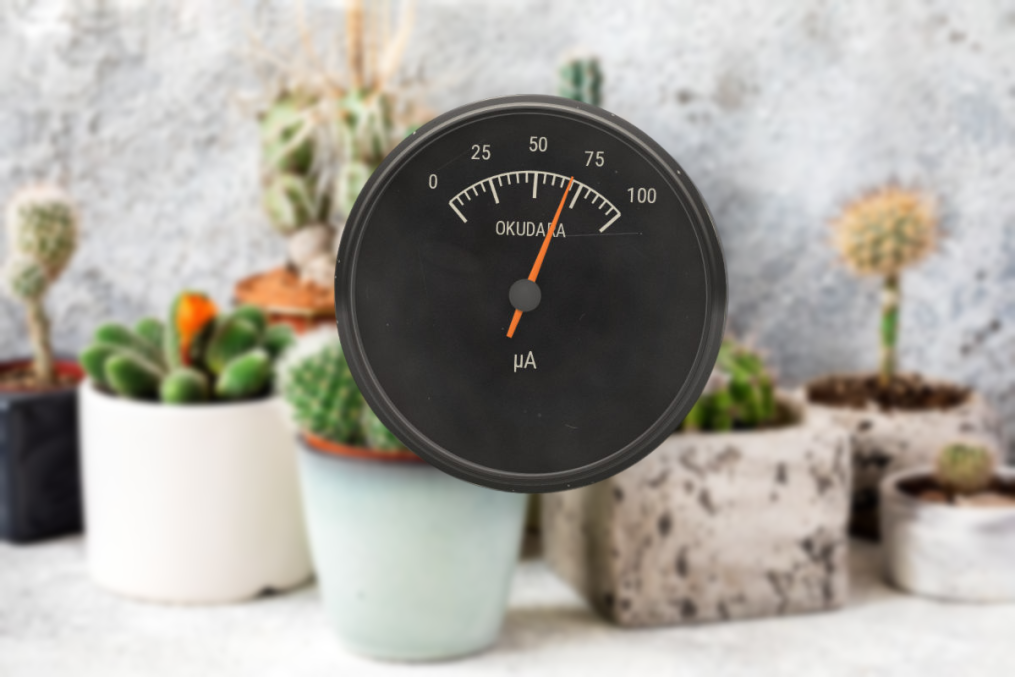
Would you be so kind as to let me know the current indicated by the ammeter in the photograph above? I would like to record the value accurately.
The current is 70 µA
